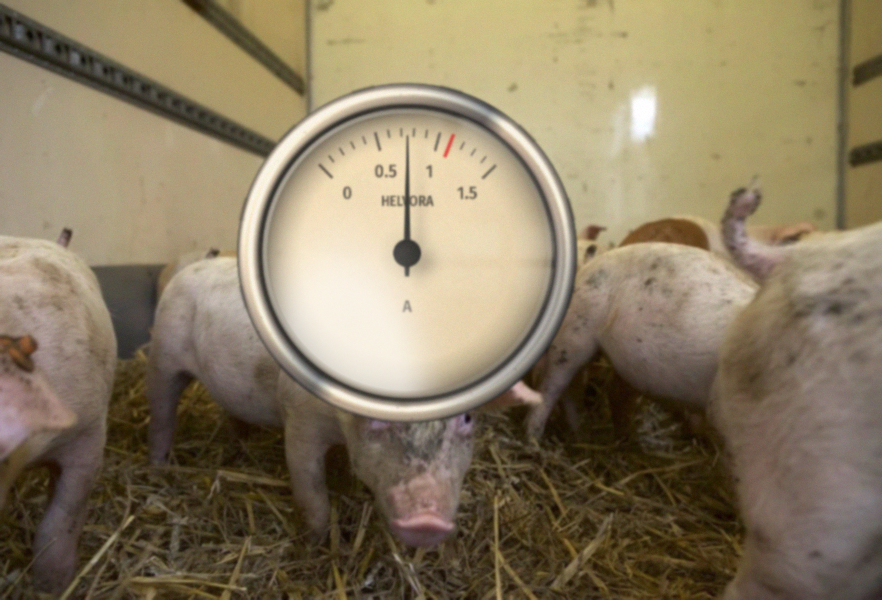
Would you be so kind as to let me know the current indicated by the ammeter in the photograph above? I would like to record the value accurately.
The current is 0.75 A
